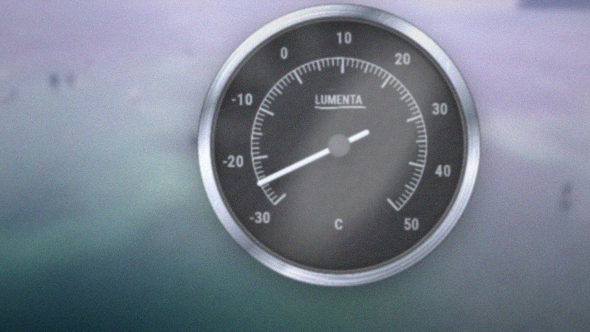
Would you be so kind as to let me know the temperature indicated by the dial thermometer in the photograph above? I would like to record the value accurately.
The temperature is -25 °C
